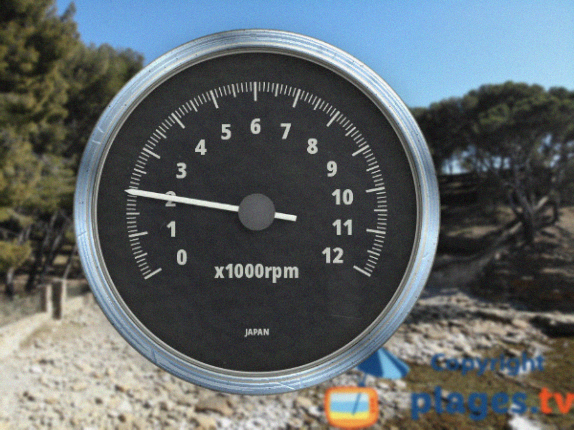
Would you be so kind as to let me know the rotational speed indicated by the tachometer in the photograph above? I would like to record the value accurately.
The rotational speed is 2000 rpm
